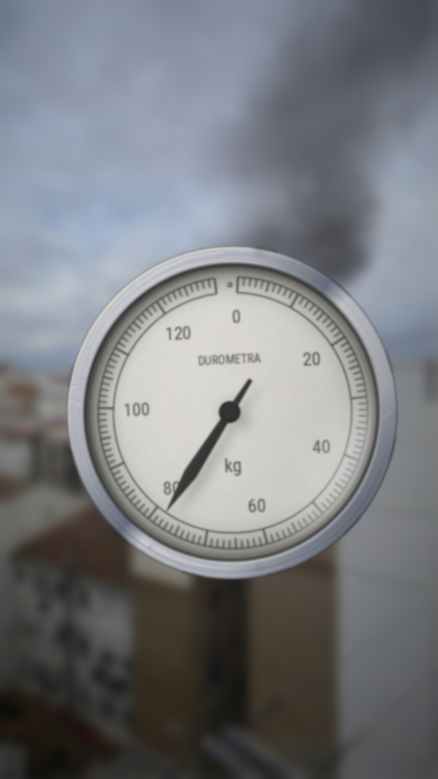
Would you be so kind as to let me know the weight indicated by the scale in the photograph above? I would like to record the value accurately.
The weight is 78 kg
